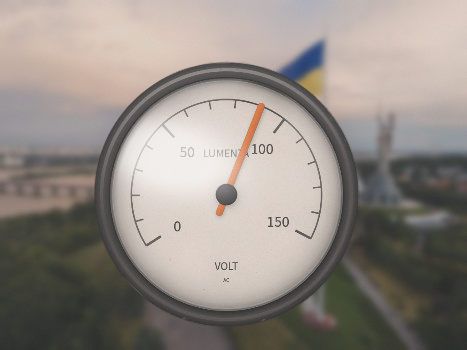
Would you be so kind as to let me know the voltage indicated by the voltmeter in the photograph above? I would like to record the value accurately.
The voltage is 90 V
